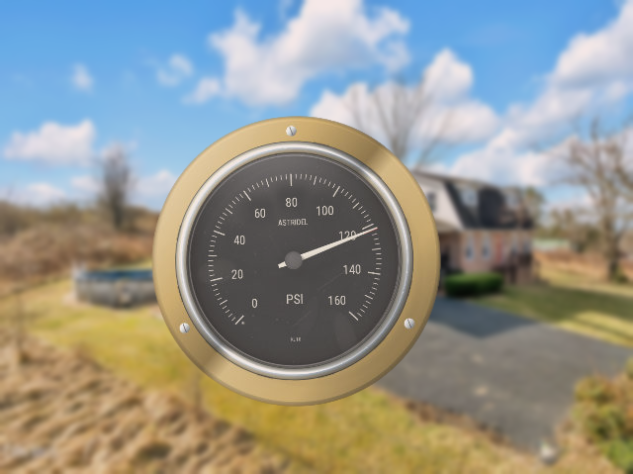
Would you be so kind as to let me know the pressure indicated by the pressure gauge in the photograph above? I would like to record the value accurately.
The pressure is 122 psi
